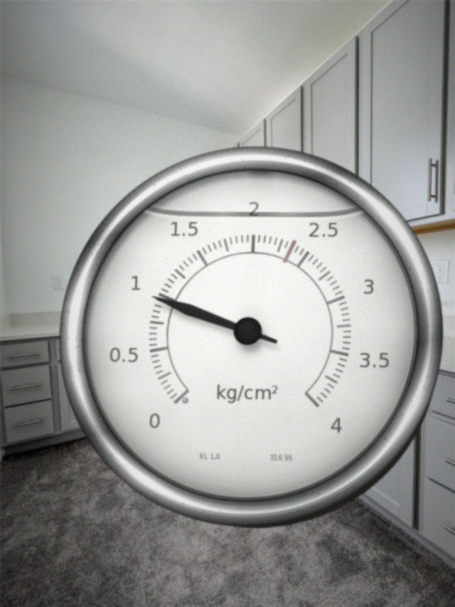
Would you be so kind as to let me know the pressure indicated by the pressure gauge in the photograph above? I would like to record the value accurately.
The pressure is 0.95 kg/cm²
